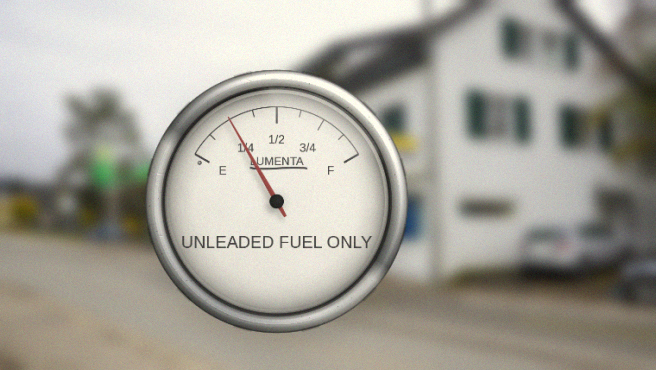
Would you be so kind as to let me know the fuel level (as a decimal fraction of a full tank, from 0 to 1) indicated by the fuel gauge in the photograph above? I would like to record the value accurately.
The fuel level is 0.25
